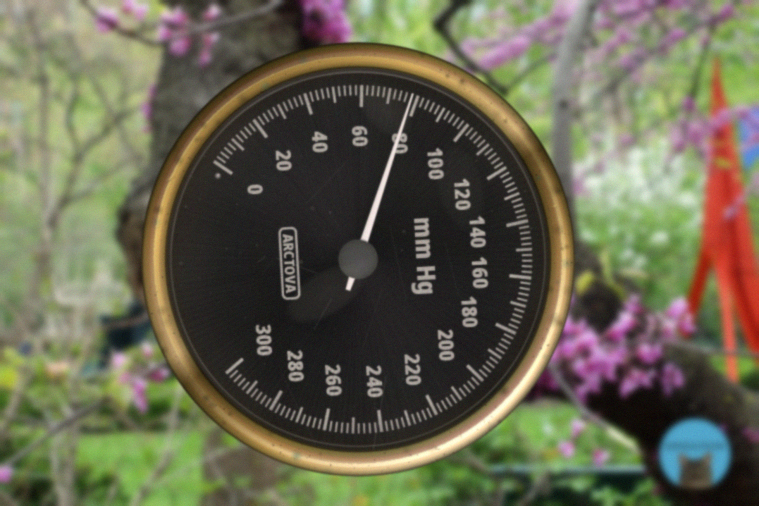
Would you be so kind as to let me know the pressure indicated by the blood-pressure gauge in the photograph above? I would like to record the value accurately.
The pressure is 78 mmHg
